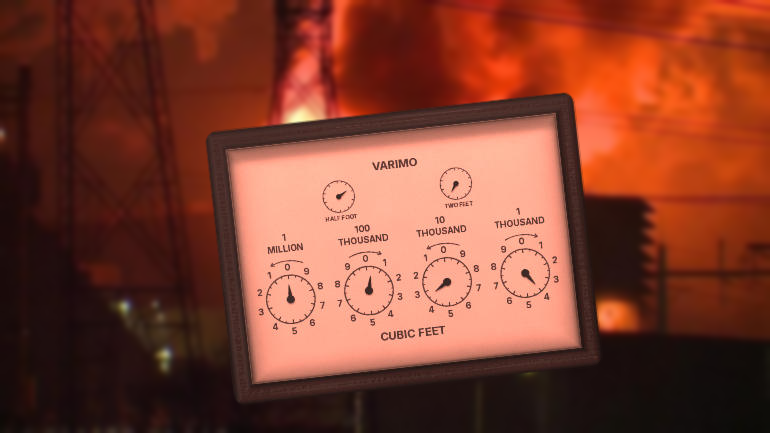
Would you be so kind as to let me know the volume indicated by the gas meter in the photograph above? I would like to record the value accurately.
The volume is 3400 ft³
